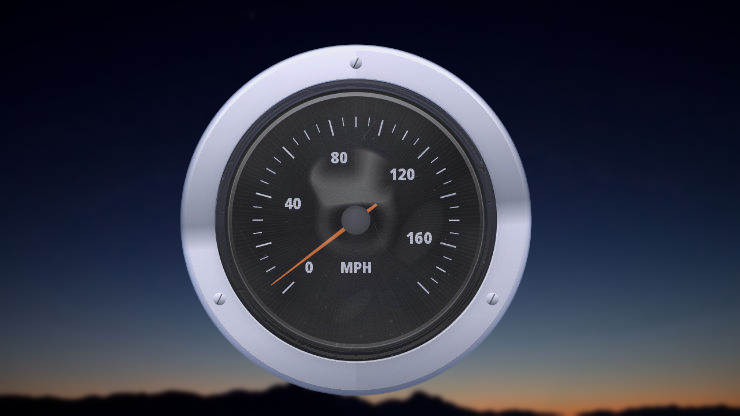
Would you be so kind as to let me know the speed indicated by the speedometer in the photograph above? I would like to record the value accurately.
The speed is 5 mph
